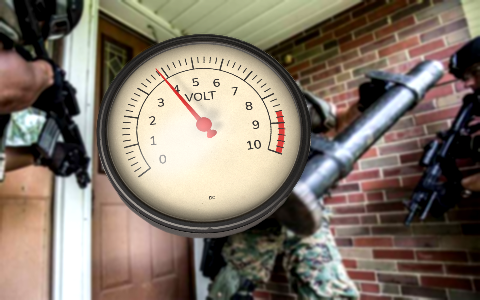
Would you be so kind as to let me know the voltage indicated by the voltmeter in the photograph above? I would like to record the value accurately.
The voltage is 3.8 V
